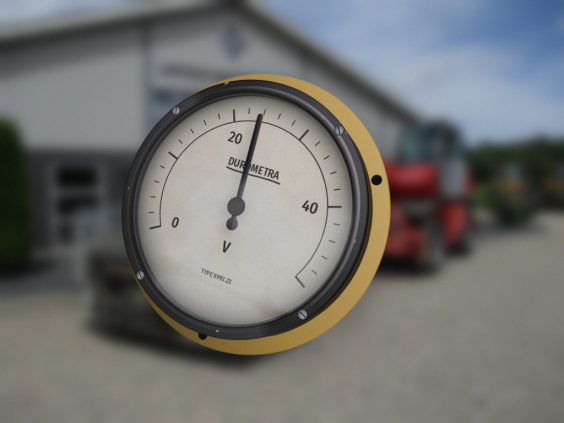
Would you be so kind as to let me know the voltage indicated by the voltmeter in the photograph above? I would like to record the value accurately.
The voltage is 24 V
